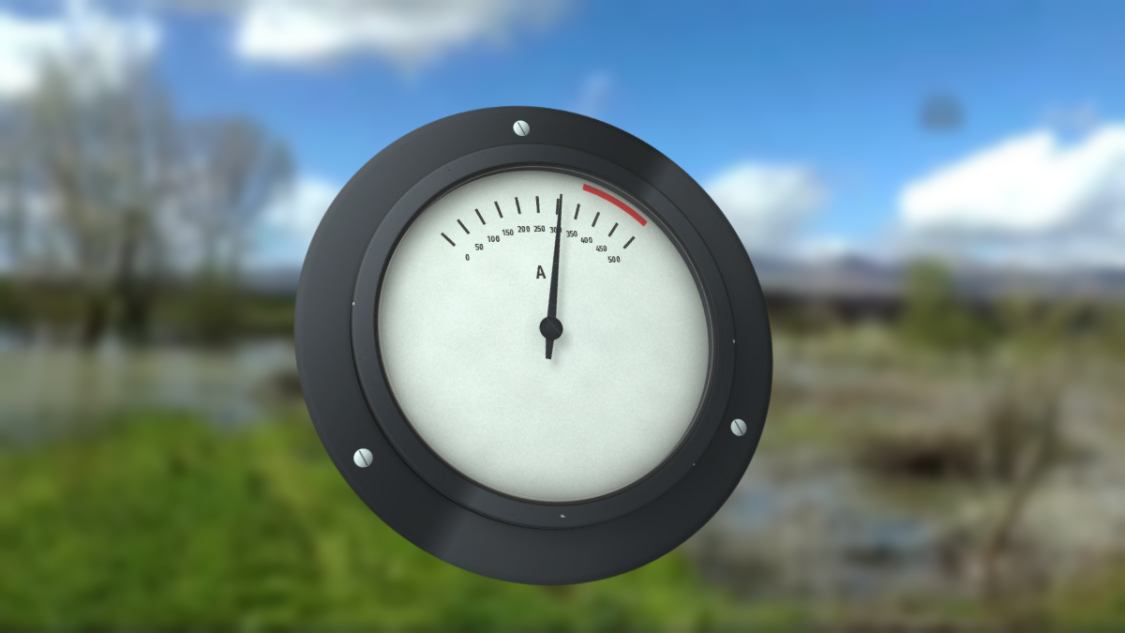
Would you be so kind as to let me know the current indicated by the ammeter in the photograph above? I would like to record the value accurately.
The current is 300 A
